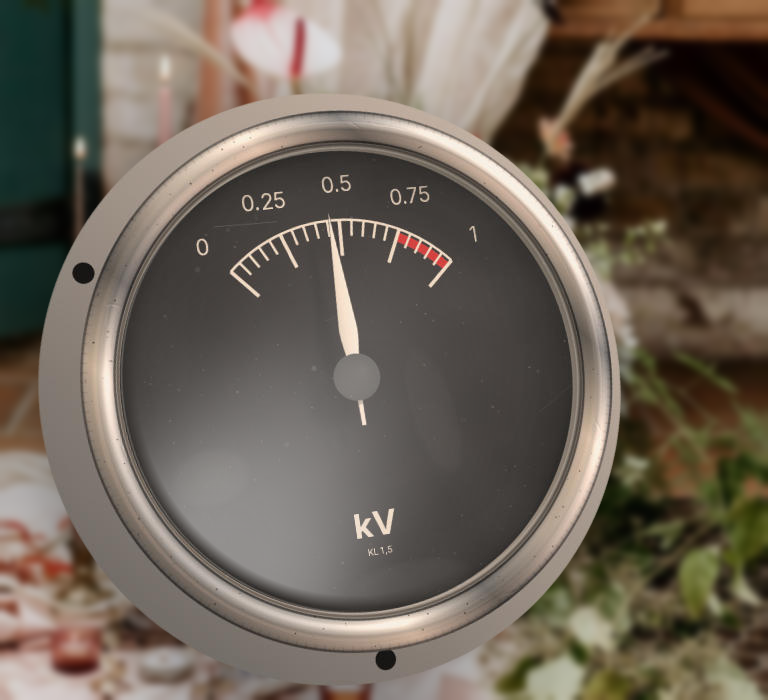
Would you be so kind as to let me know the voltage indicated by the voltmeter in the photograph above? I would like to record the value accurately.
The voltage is 0.45 kV
